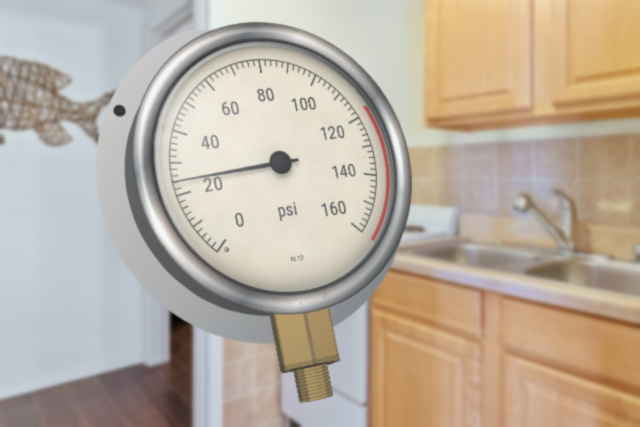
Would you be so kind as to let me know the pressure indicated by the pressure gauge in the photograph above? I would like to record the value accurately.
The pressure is 24 psi
